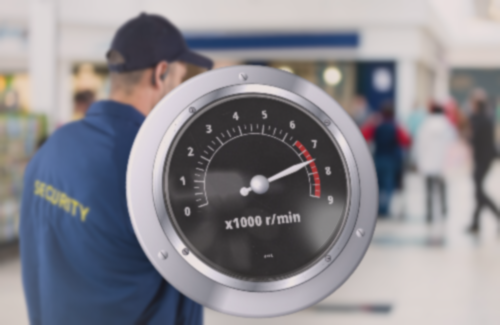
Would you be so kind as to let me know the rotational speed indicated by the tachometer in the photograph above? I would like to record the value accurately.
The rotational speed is 7500 rpm
